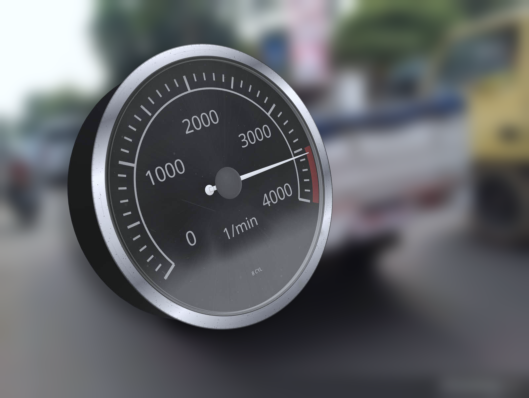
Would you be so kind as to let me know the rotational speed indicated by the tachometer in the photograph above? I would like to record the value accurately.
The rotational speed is 3550 rpm
